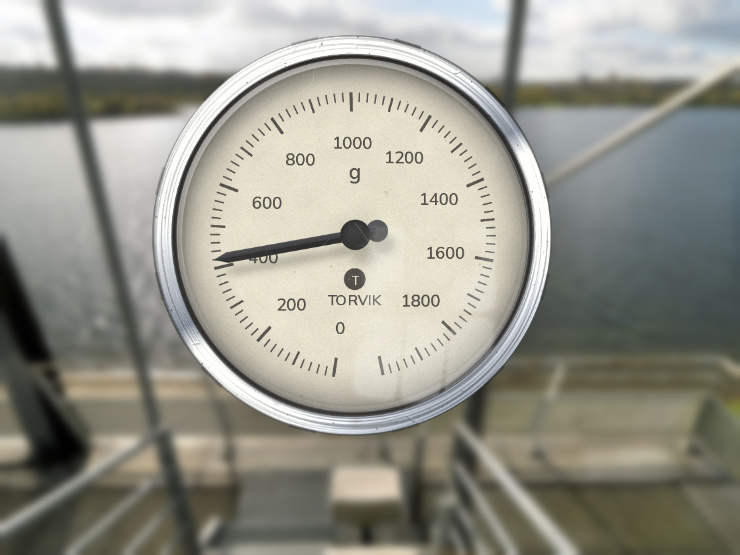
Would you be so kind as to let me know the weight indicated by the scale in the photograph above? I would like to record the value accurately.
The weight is 420 g
